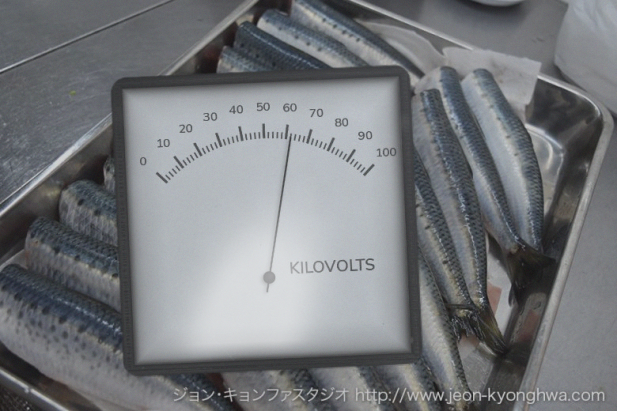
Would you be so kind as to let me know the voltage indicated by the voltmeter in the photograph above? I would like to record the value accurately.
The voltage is 62 kV
